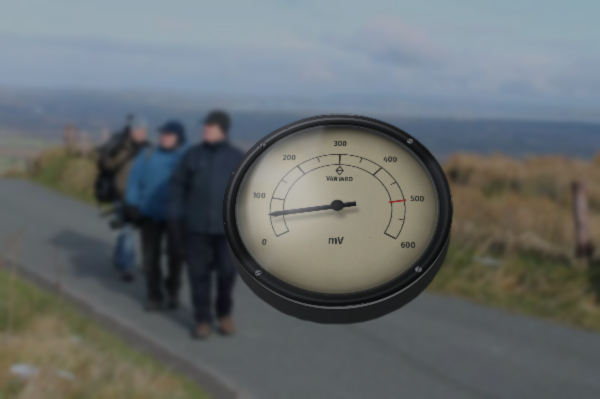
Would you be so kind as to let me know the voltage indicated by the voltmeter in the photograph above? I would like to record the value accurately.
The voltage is 50 mV
